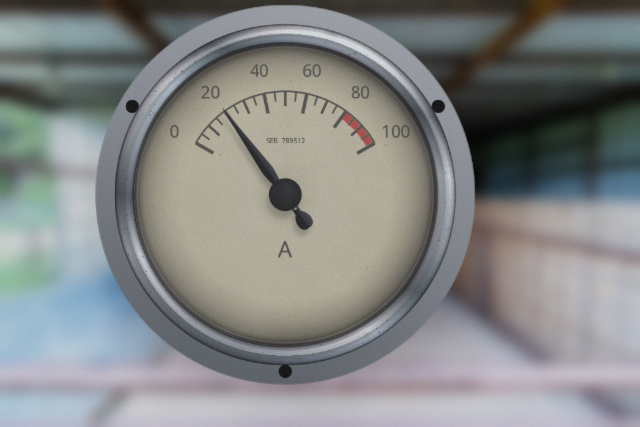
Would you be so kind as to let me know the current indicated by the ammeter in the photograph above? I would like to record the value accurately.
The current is 20 A
